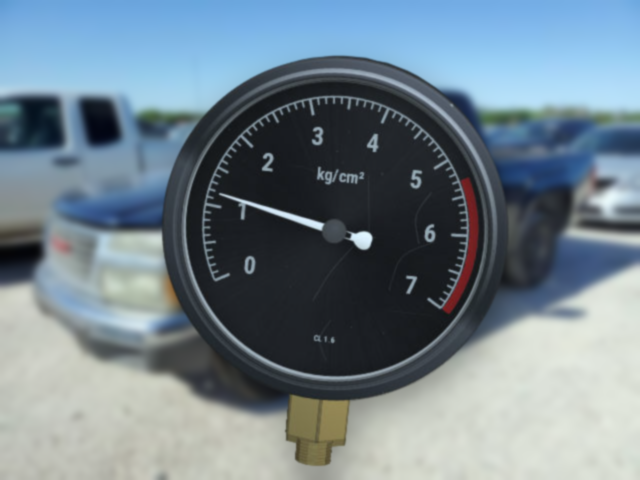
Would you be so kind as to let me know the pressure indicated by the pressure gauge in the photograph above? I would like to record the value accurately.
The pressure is 1.2 kg/cm²
